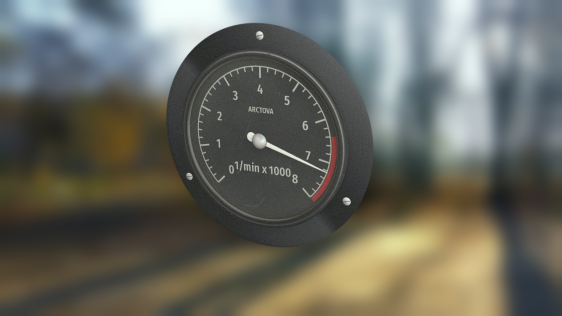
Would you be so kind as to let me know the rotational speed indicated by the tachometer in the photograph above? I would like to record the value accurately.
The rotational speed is 7200 rpm
